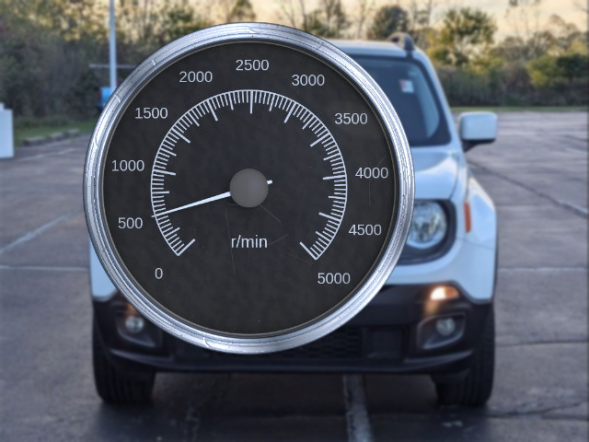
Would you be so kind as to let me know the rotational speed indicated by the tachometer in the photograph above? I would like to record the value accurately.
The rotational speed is 500 rpm
